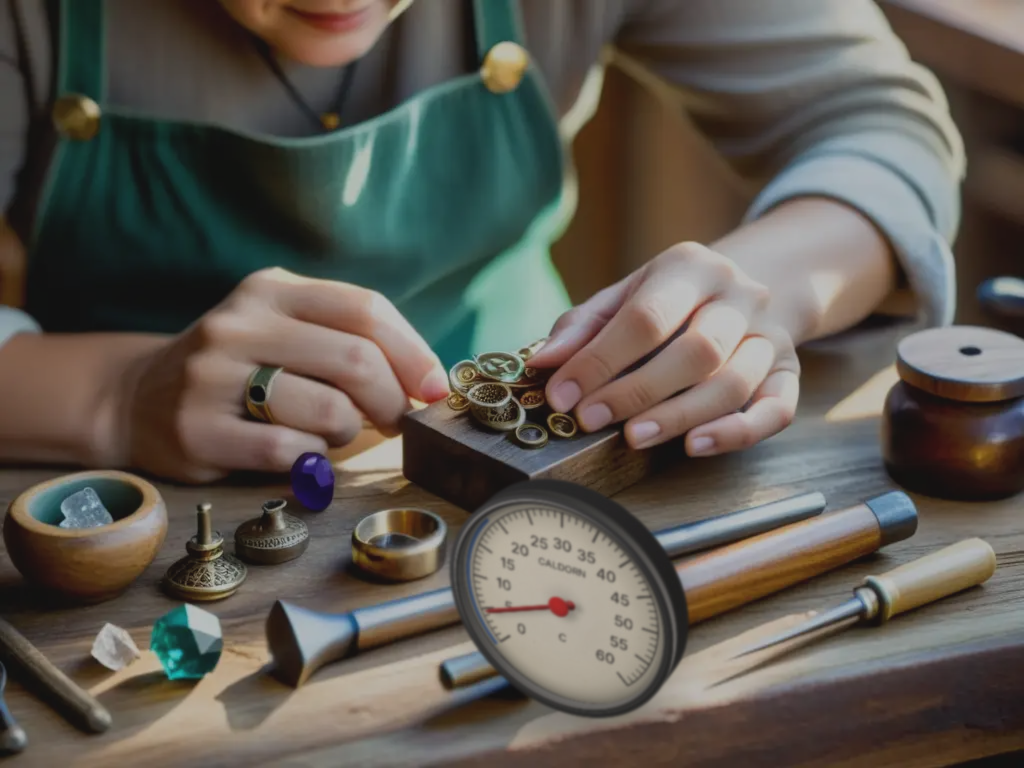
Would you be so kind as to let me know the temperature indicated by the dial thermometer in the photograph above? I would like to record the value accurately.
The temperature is 5 °C
